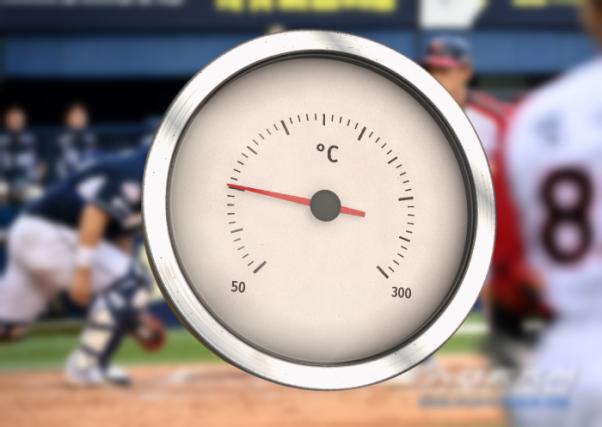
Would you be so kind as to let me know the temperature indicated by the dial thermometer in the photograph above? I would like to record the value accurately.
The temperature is 100 °C
